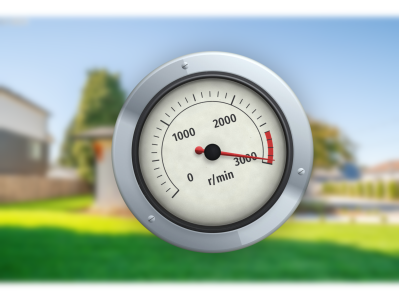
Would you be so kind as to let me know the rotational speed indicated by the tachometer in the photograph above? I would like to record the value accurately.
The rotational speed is 2950 rpm
